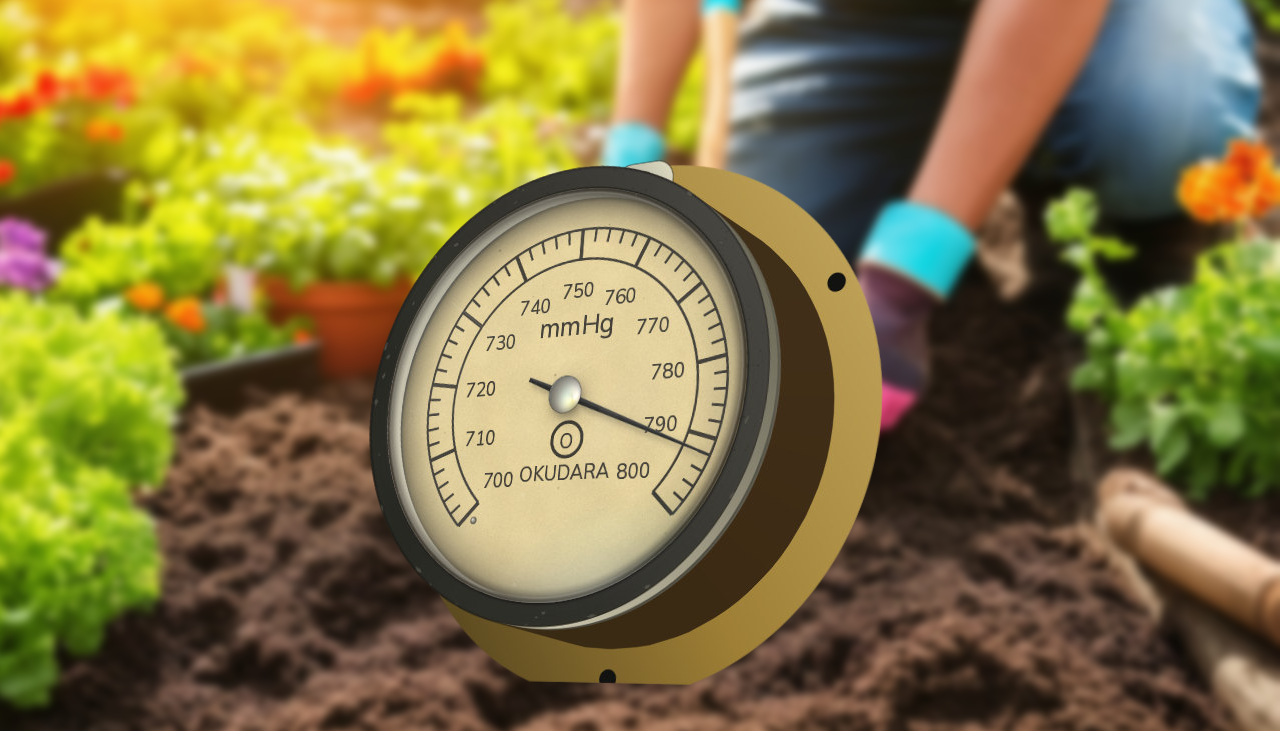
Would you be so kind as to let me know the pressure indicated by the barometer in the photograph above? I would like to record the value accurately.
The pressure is 792 mmHg
